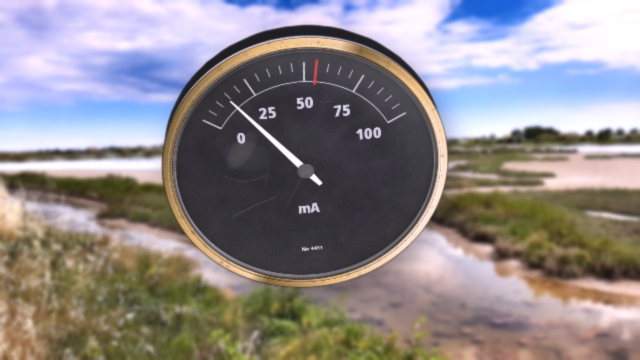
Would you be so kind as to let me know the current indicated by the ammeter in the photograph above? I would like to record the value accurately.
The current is 15 mA
